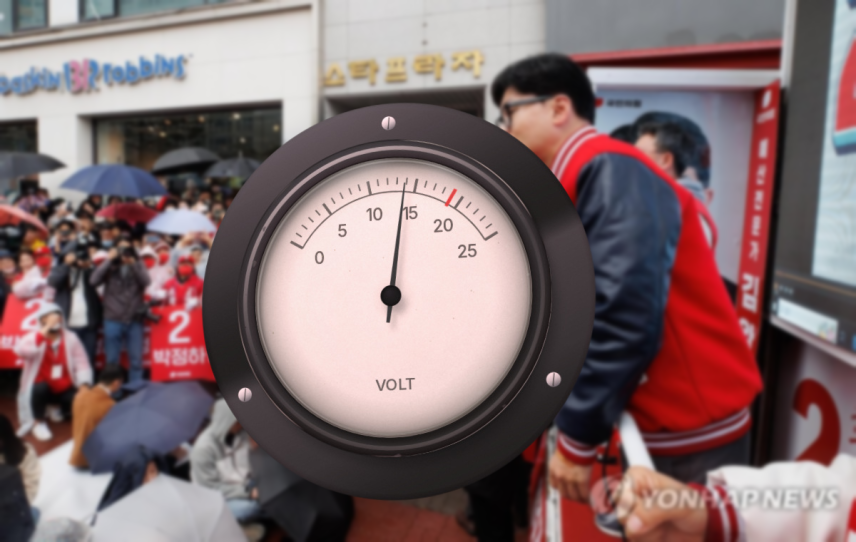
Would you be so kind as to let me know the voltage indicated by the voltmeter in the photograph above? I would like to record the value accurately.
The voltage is 14 V
